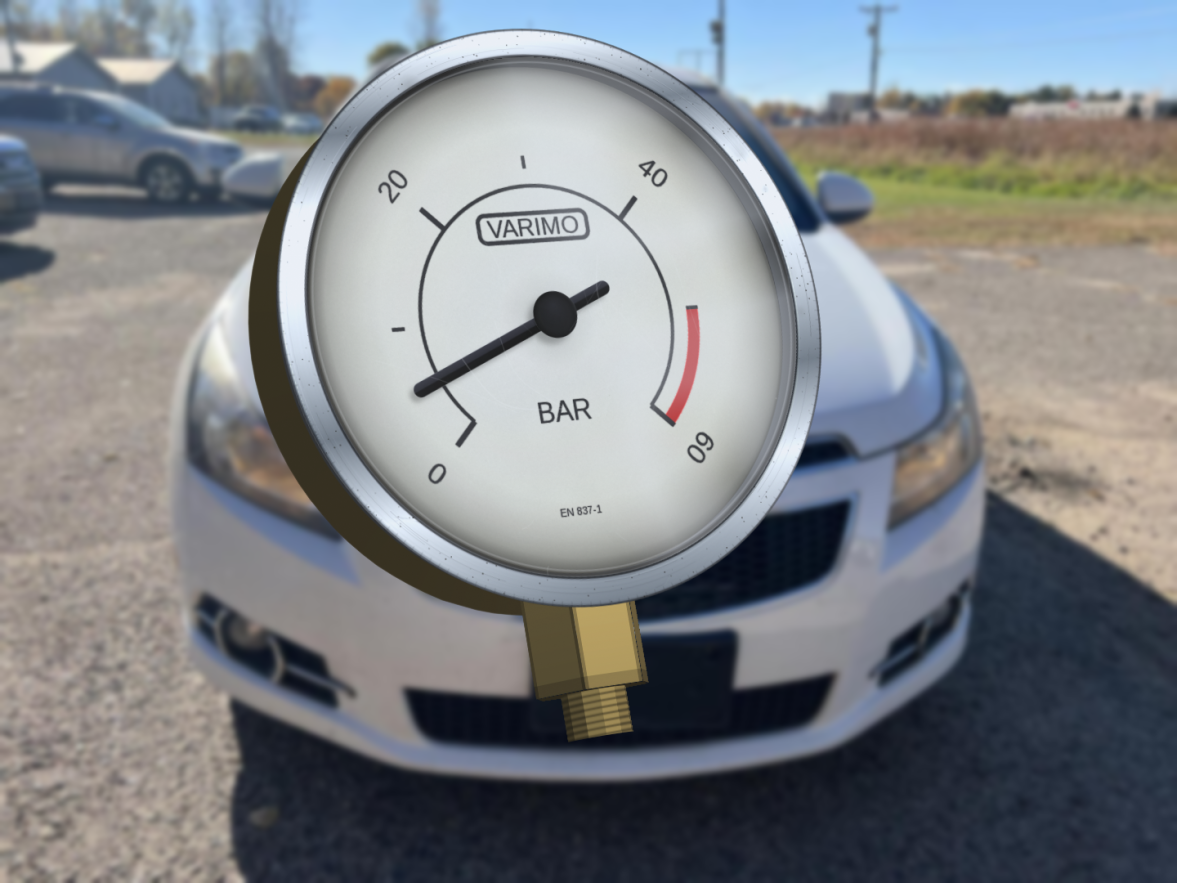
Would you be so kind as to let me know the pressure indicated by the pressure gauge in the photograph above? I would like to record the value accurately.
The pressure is 5 bar
